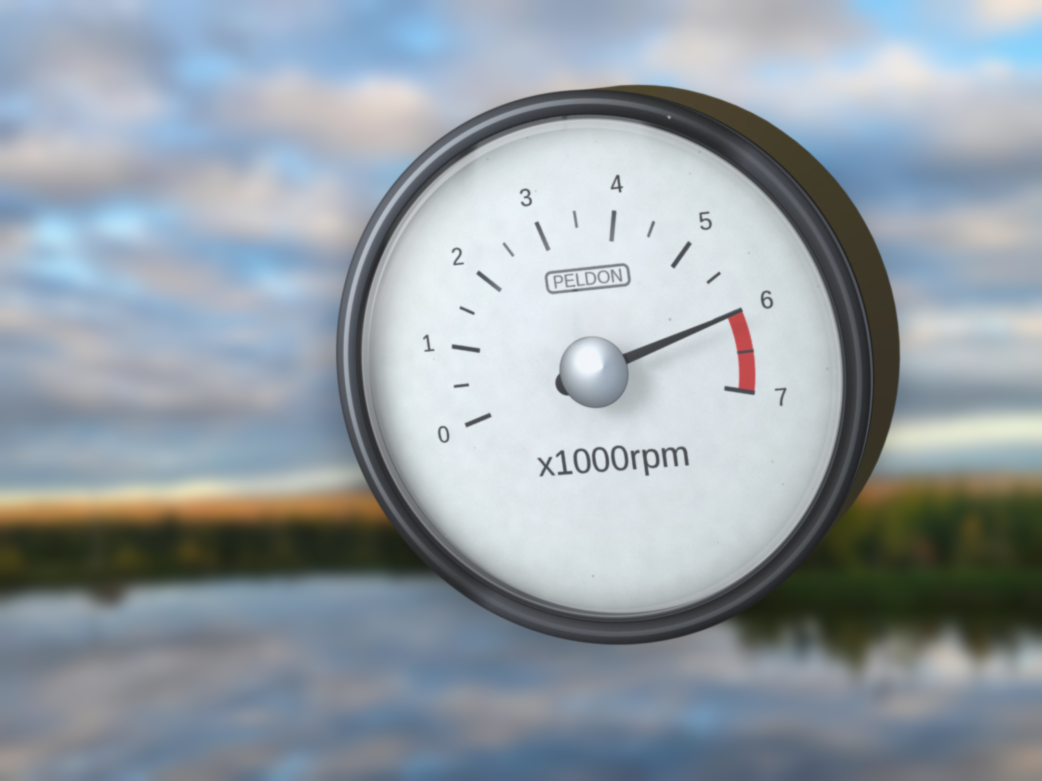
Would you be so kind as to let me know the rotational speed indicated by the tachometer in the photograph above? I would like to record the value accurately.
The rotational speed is 6000 rpm
